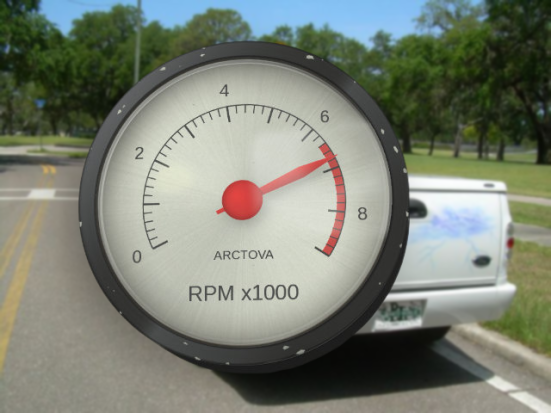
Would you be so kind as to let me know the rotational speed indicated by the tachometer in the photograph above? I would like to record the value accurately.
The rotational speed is 6800 rpm
